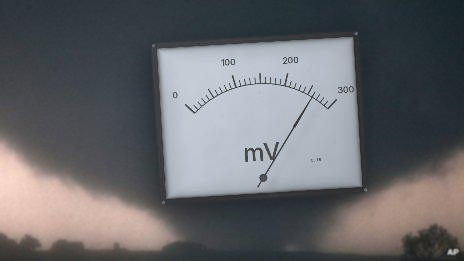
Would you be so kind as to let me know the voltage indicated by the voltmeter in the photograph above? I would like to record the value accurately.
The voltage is 260 mV
